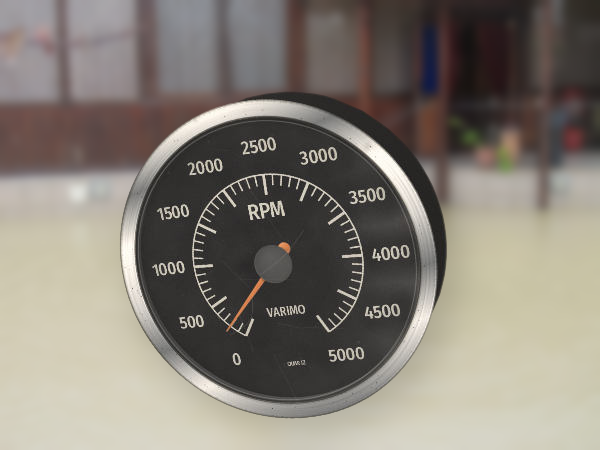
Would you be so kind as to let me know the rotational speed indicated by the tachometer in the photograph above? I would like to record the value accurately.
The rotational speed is 200 rpm
